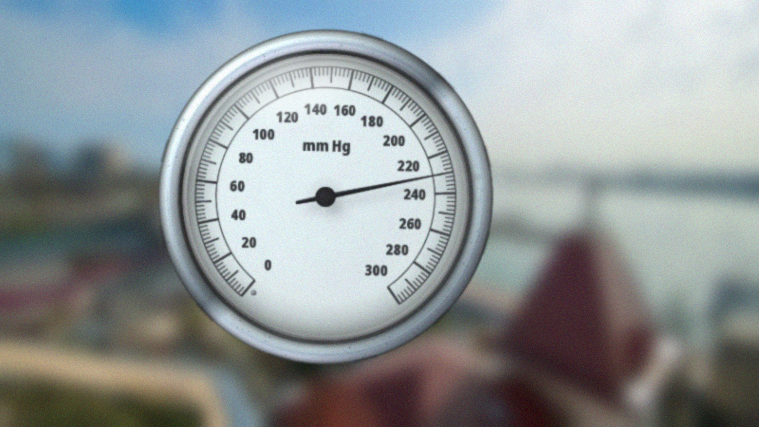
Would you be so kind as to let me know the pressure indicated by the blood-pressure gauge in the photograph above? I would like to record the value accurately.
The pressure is 230 mmHg
